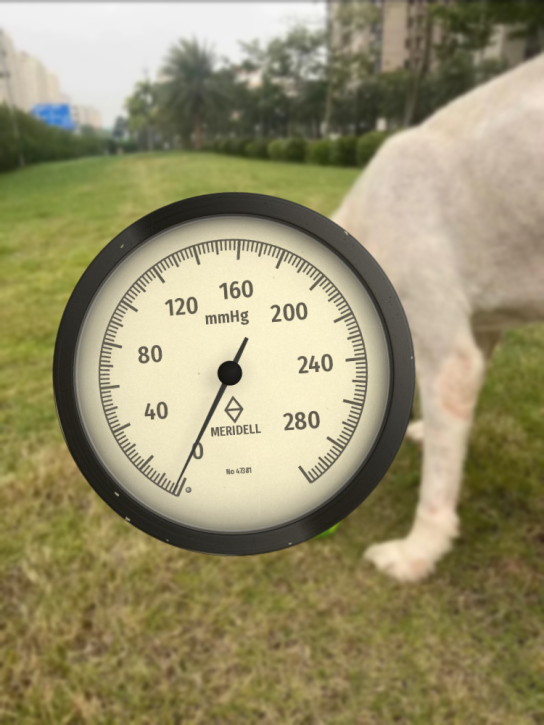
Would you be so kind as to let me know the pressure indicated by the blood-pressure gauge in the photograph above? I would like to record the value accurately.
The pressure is 2 mmHg
